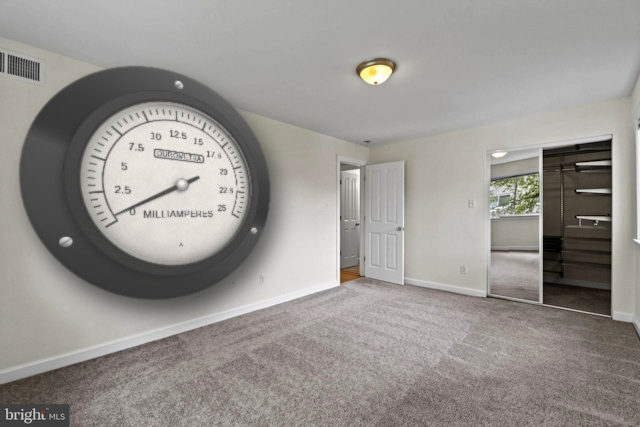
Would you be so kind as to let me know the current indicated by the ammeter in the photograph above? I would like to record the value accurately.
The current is 0.5 mA
